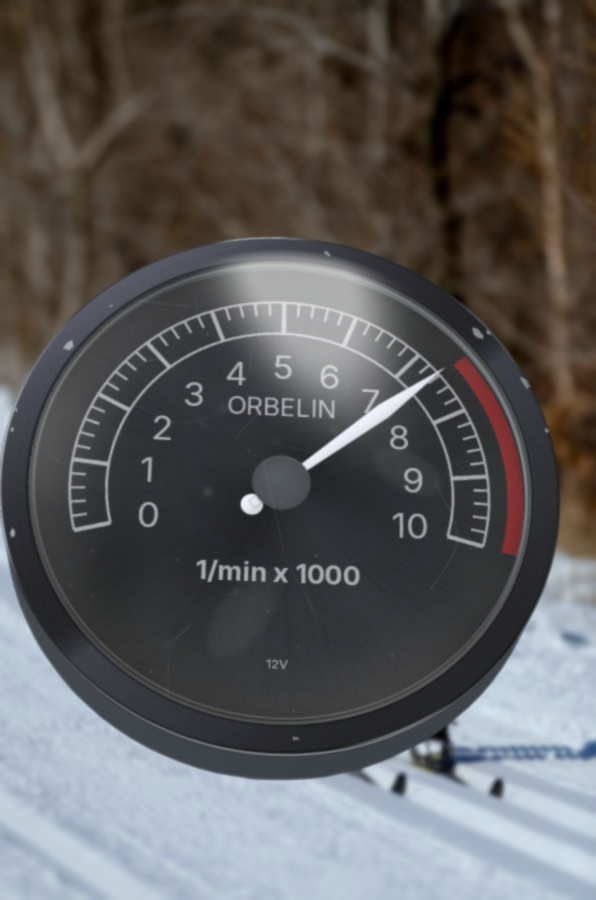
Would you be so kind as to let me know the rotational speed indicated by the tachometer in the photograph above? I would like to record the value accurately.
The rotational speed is 7400 rpm
